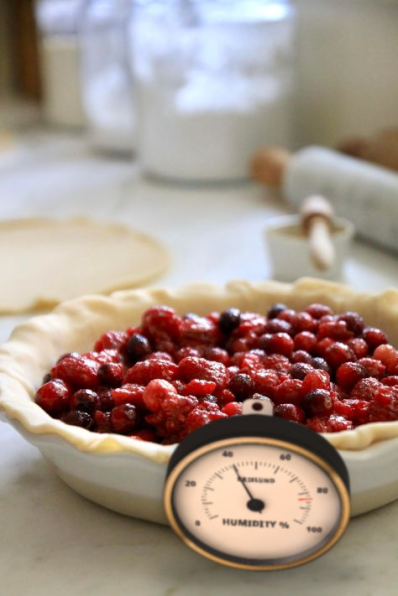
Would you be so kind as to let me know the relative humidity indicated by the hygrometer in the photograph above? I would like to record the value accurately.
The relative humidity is 40 %
